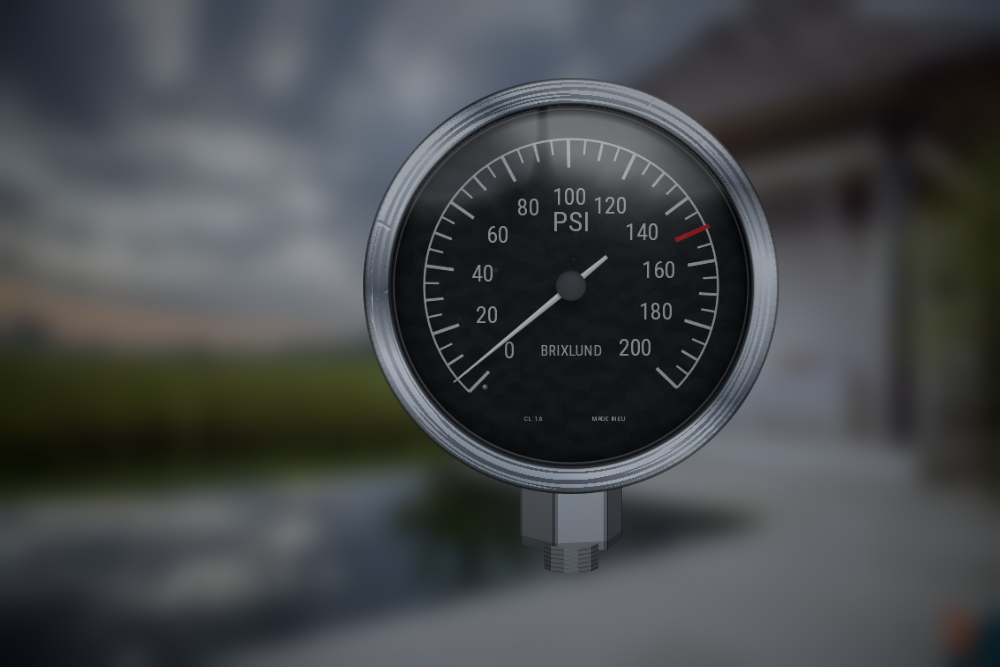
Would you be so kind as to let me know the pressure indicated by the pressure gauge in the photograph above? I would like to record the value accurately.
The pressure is 5 psi
